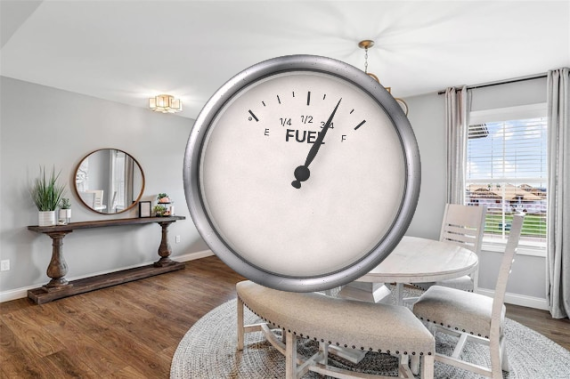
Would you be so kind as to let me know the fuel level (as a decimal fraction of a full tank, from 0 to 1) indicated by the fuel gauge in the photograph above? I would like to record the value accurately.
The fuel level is 0.75
